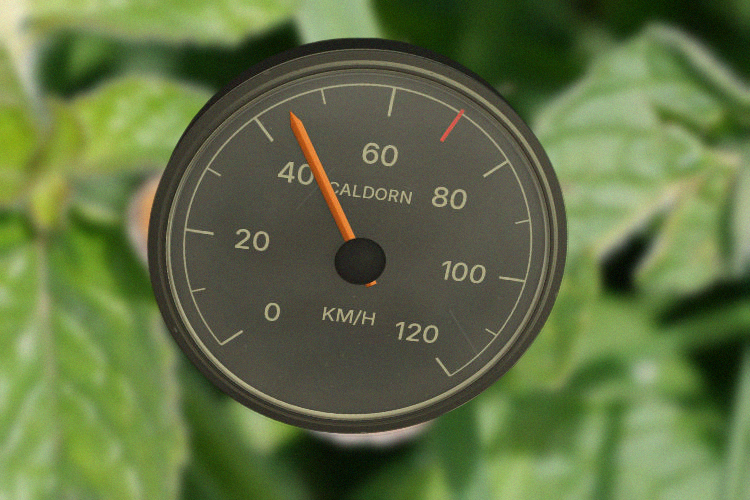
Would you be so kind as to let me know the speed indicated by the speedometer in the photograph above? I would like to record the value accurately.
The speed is 45 km/h
